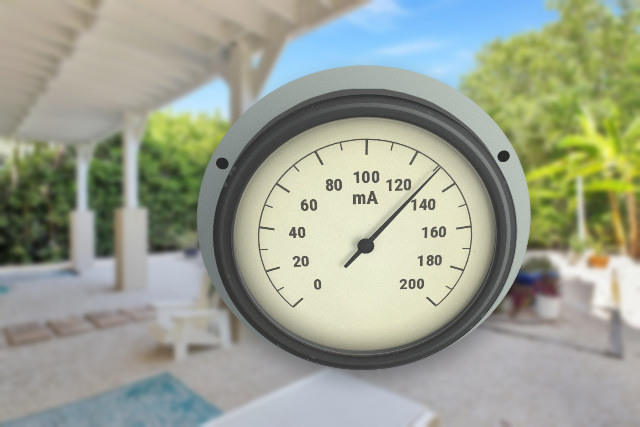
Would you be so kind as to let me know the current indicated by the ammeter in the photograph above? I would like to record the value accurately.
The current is 130 mA
